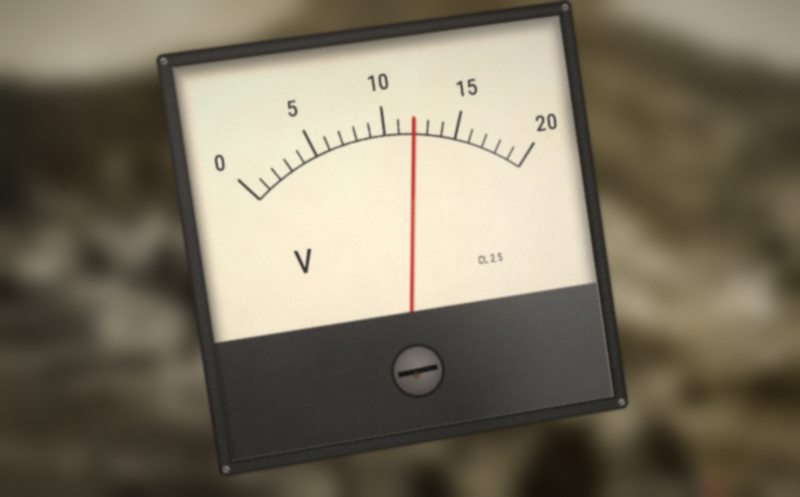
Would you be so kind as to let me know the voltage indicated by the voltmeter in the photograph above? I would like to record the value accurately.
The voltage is 12 V
